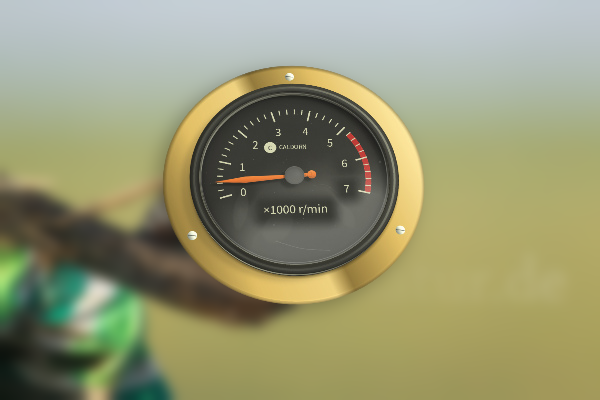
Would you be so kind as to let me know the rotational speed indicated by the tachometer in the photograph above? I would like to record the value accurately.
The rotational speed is 400 rpm
